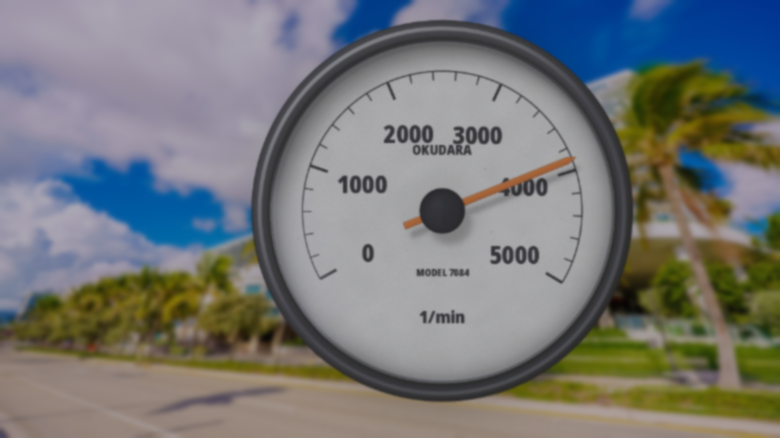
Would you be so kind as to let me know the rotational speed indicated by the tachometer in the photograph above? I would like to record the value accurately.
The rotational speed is 3900 rpm
